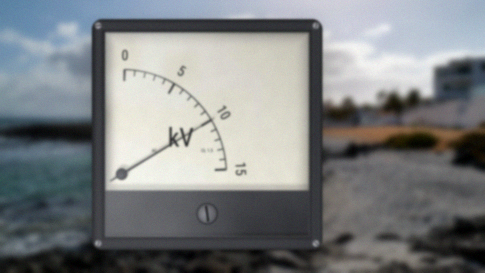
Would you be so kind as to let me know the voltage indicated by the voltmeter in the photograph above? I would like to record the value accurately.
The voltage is 10 kV
